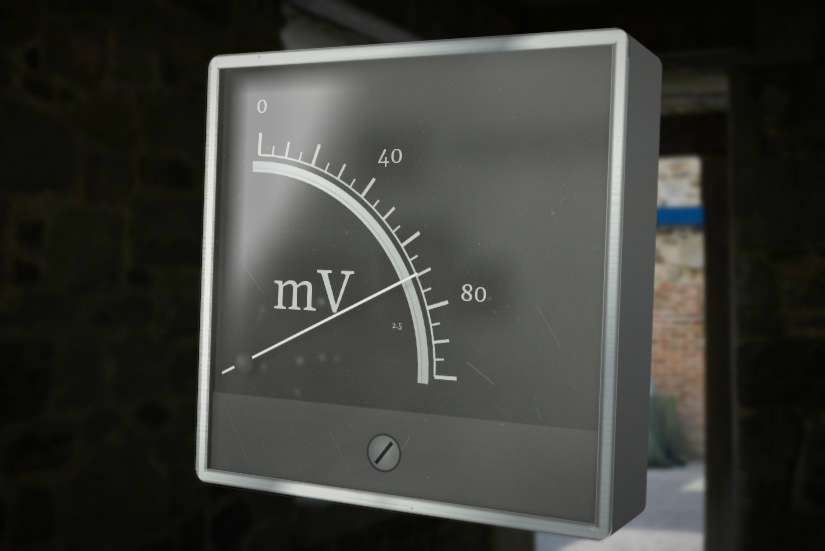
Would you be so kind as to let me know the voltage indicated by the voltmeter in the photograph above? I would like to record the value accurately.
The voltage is 70 mV
